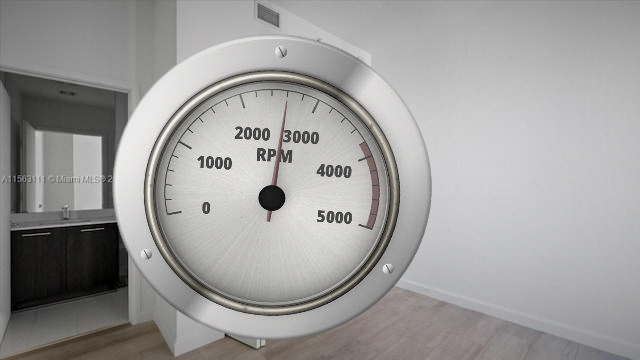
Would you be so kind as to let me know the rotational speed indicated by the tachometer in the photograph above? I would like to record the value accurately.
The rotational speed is 2600 rpm
